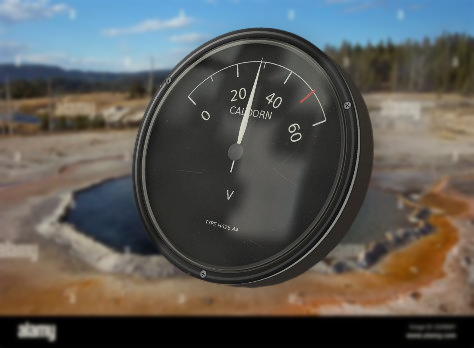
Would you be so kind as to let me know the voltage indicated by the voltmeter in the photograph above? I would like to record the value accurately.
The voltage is 30 V
